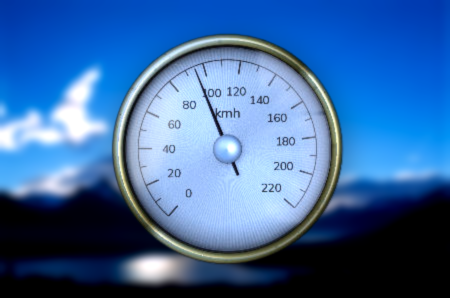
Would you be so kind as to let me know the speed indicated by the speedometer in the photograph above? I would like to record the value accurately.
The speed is 95 km/h
